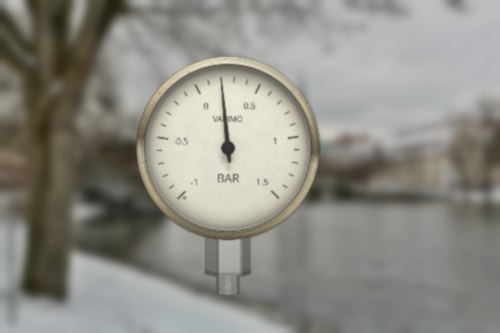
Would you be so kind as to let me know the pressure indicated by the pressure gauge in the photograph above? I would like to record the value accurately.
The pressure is 0.2 bar
